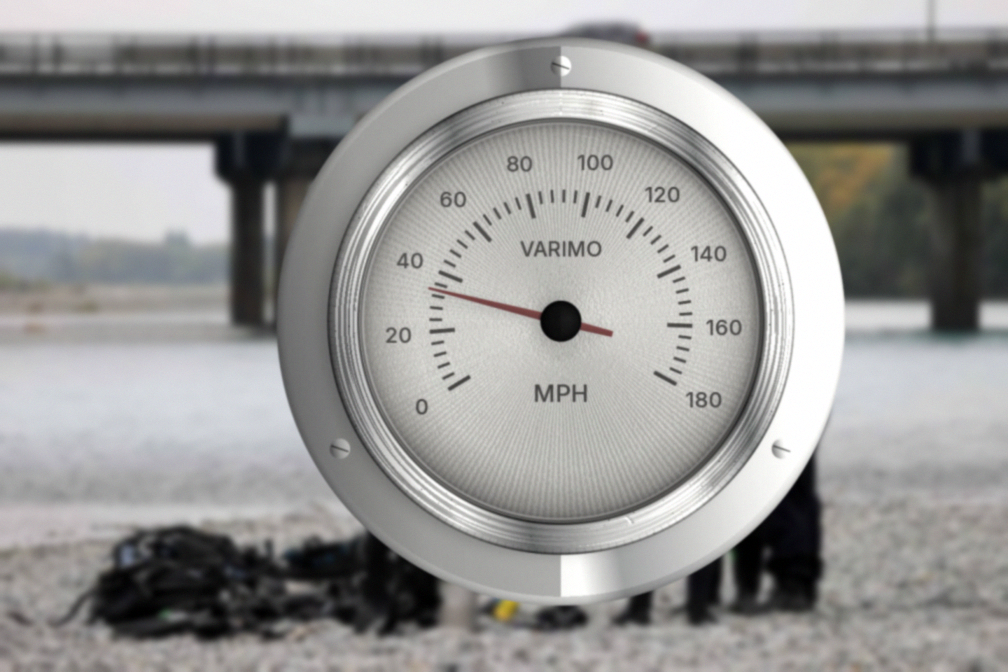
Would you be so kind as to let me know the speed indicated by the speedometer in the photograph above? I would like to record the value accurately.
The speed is 34 mph
